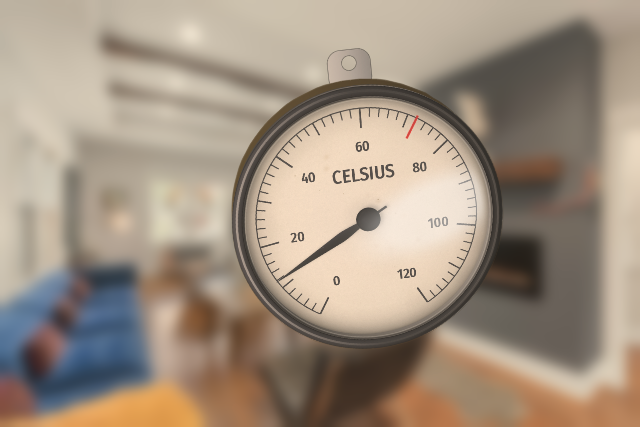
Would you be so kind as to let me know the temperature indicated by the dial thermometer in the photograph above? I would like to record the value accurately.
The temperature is 12 °C
